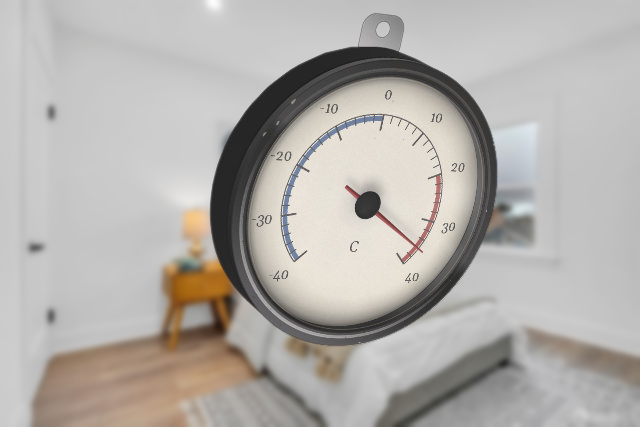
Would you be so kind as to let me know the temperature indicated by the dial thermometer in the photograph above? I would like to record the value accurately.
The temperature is 36 °C
